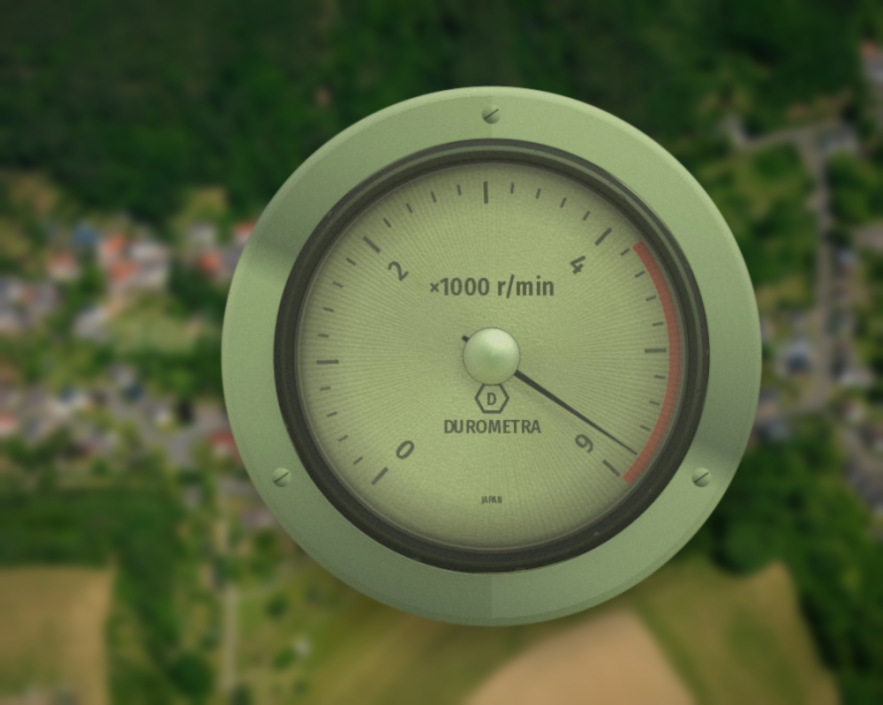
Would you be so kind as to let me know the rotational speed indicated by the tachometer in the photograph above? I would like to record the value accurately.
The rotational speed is 5800 rpm
